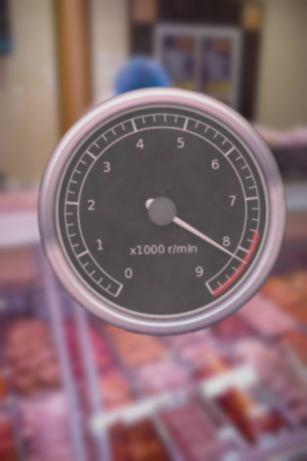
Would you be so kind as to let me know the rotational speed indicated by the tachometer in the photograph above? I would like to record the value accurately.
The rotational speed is 8200 rpm
